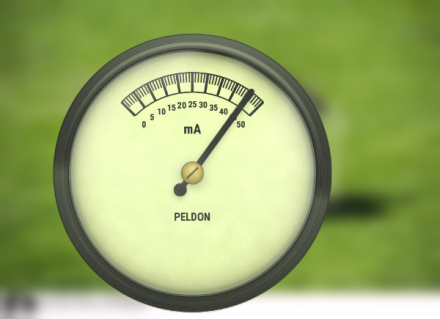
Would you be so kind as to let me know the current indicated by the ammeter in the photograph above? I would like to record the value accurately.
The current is 45 mA
